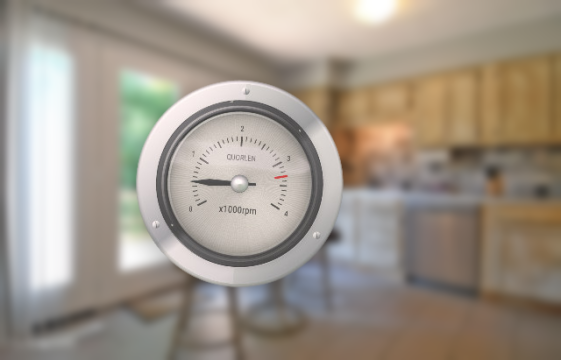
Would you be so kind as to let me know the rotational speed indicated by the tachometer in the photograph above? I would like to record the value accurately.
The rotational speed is 500 rpm
